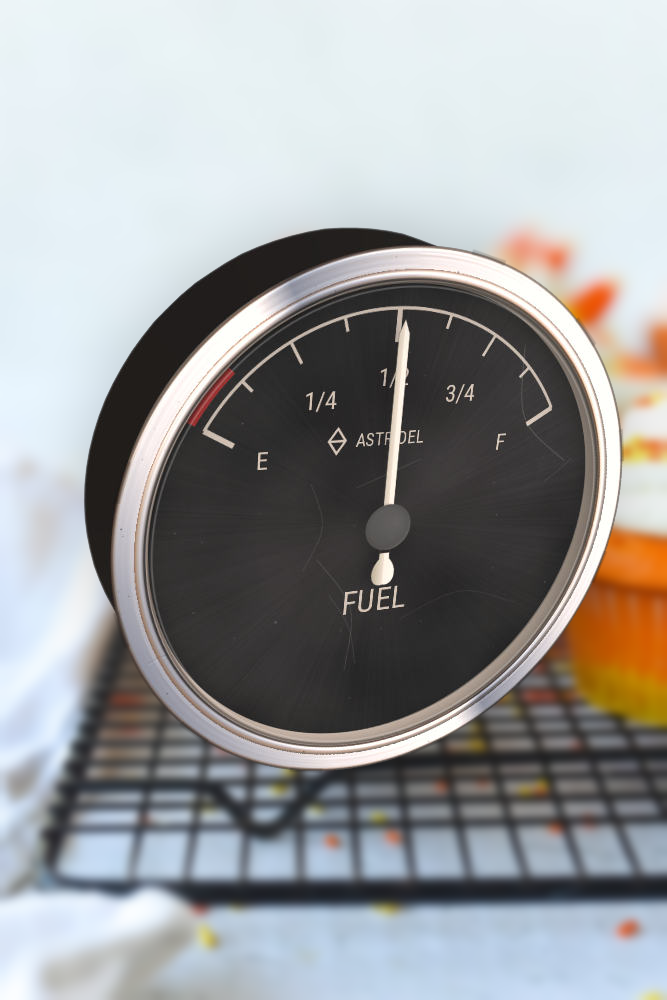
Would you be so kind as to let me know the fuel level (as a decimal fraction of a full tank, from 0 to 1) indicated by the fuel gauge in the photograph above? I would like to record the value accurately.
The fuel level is 0.5
